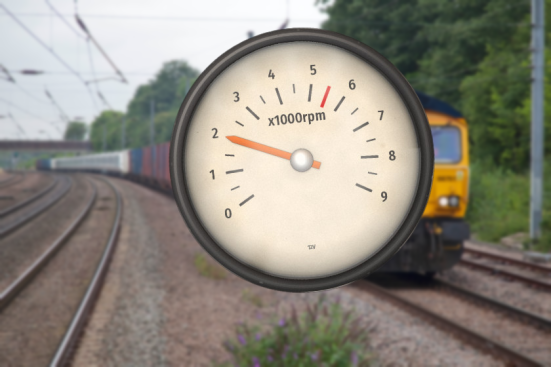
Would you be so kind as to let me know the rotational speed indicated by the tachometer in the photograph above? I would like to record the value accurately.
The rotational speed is 2000 rpm
